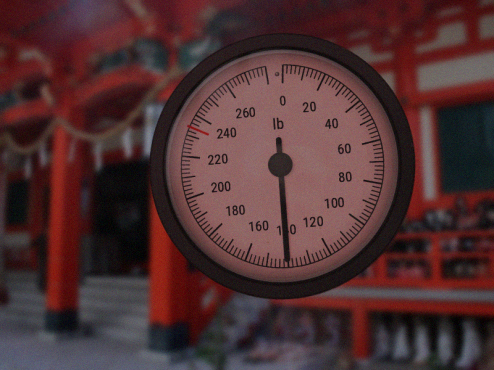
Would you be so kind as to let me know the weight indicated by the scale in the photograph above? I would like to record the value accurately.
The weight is 140 lb
